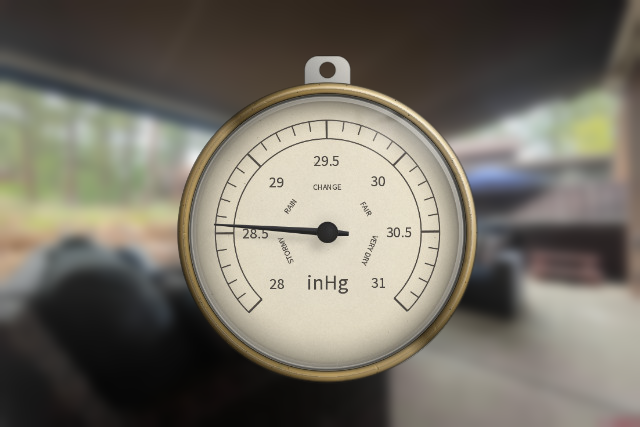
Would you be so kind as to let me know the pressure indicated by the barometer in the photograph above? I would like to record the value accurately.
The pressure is 28.55 inHg
